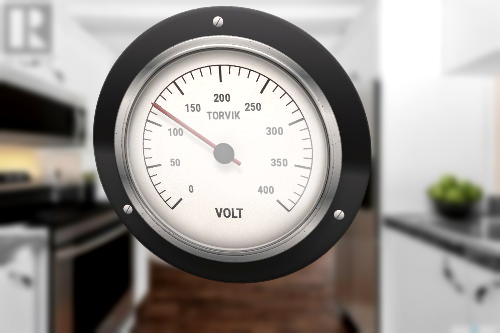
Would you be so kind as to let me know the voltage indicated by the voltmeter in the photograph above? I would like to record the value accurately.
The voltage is 120 V
